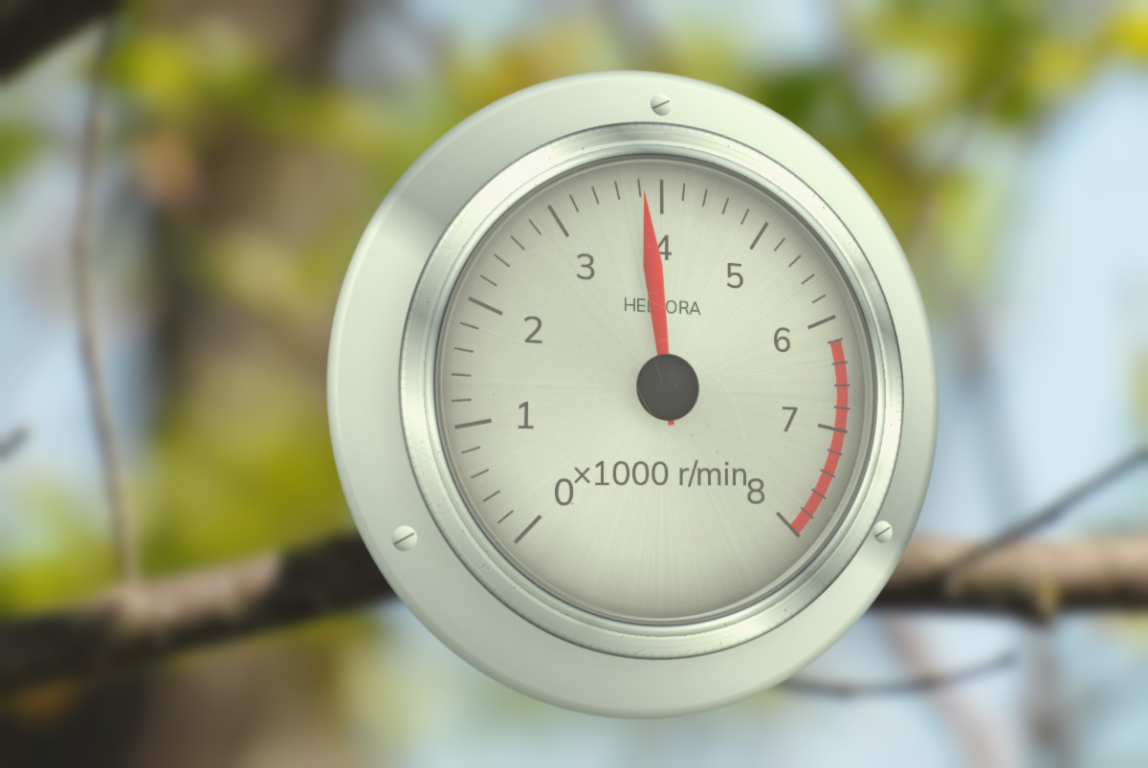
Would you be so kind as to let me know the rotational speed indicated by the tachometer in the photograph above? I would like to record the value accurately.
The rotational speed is 3800 rpm
